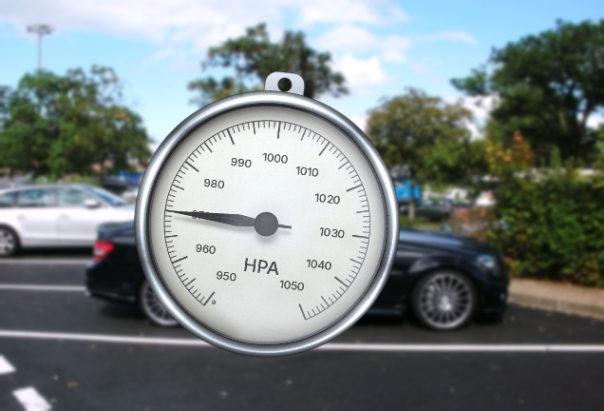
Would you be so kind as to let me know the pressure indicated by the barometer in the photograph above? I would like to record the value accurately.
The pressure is 970 hPa
